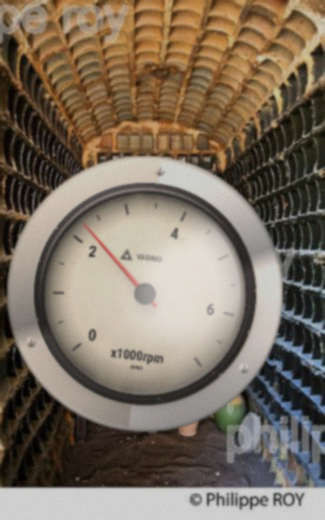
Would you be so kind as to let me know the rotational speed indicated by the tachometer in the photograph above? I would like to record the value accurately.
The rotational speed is 2250 rpm
